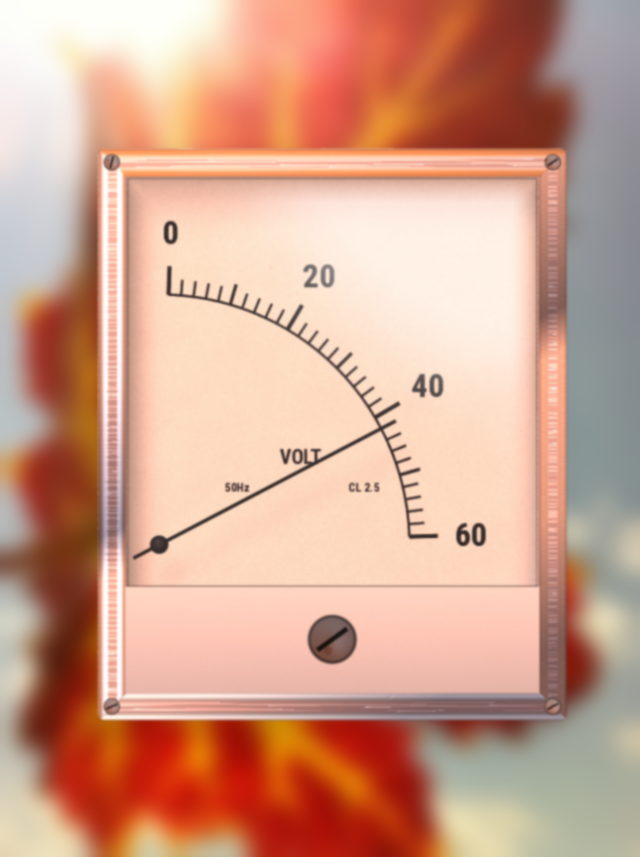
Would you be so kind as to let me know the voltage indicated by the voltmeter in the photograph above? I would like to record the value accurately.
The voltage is 42 V
